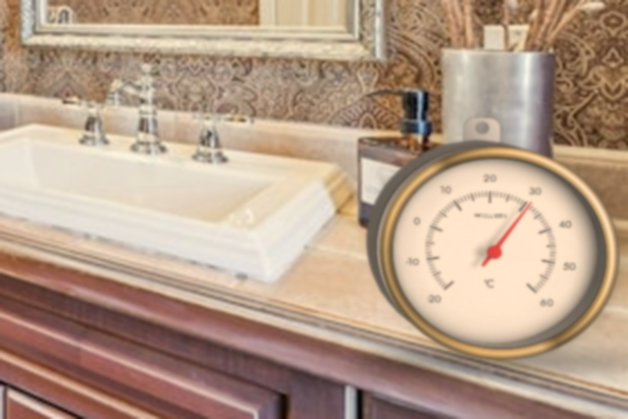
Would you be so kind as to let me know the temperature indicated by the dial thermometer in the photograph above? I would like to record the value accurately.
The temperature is 30 °C
